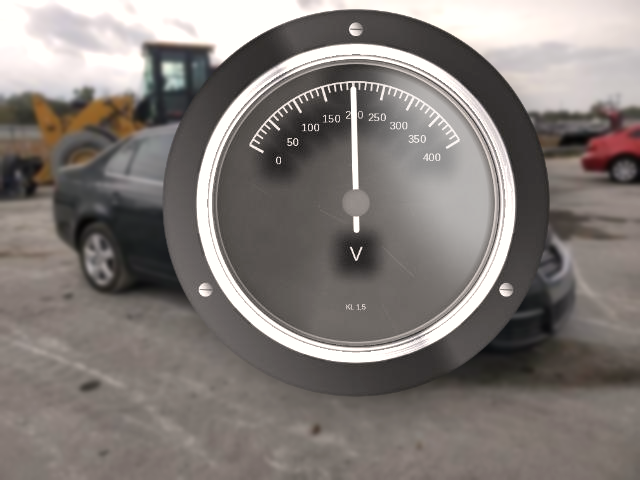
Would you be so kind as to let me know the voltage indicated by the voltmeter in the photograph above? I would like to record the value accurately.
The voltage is 200 V
